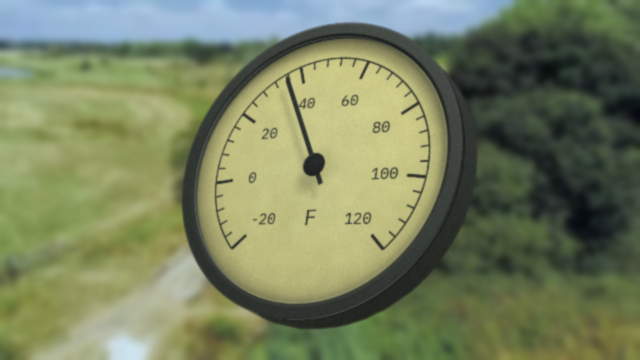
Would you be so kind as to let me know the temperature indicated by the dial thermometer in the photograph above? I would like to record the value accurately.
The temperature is 36 °F
